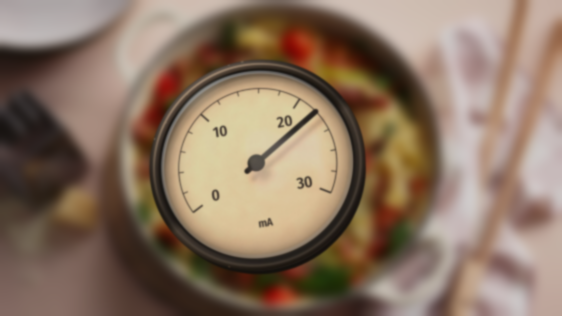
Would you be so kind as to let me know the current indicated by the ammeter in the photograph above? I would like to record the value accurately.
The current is 22 mA
